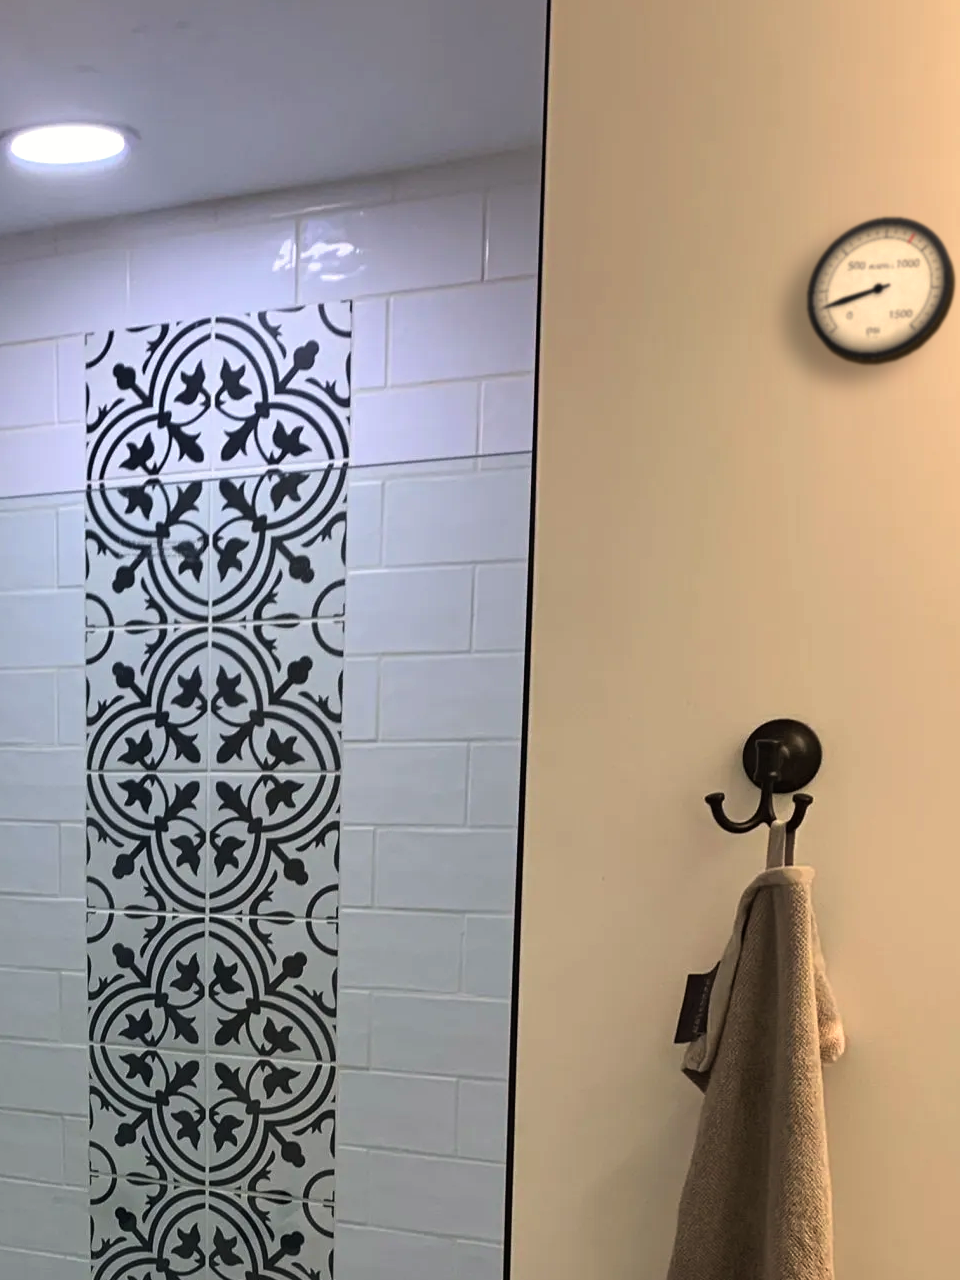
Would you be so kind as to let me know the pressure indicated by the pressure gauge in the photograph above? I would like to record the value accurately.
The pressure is 150 psi
